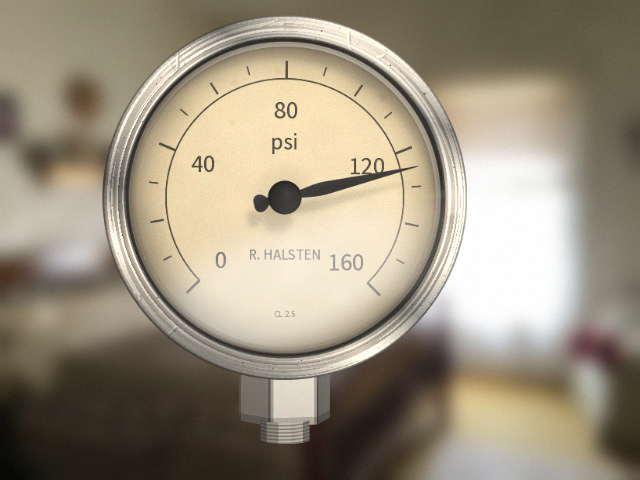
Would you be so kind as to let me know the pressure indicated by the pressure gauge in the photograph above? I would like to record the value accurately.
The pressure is 125 psi
